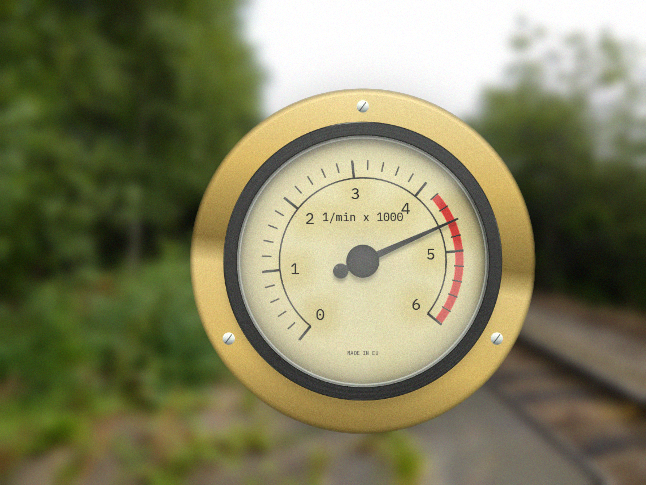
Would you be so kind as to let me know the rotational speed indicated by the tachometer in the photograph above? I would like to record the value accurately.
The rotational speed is 4600 rpm
